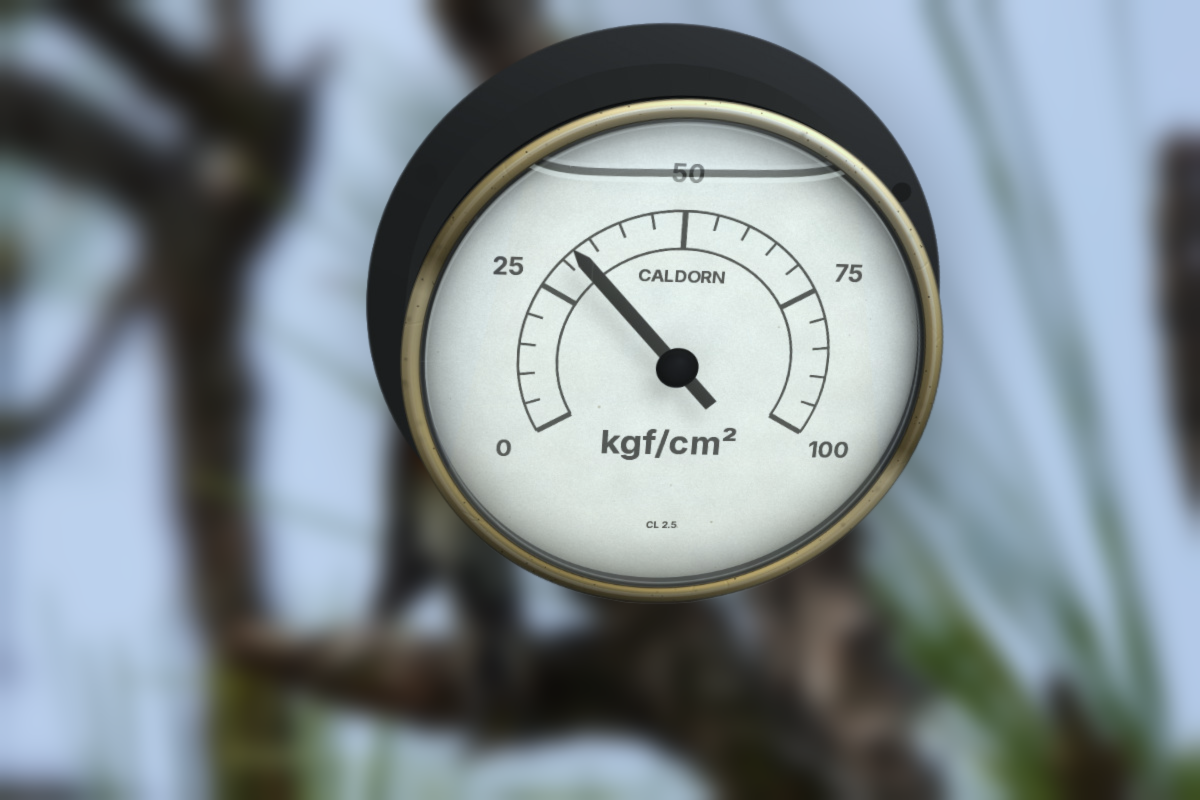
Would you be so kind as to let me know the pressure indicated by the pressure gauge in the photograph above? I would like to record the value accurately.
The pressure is 32.5 kg/cm²
